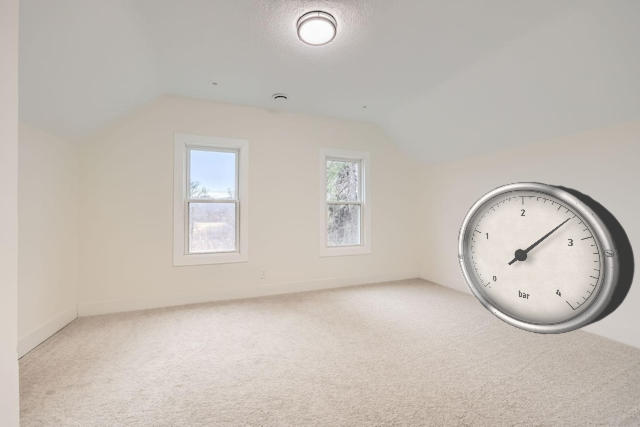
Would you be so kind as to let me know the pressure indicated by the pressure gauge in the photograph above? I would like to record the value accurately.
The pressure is 2.7 bar
